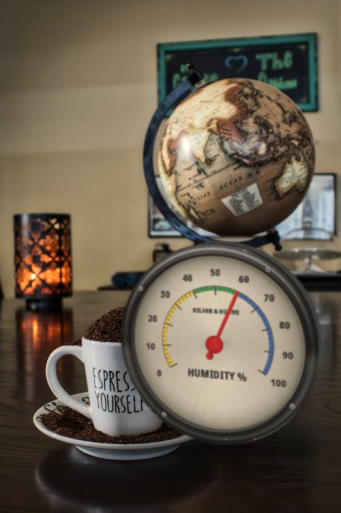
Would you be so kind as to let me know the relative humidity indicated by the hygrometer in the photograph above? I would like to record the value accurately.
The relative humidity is 60 %
